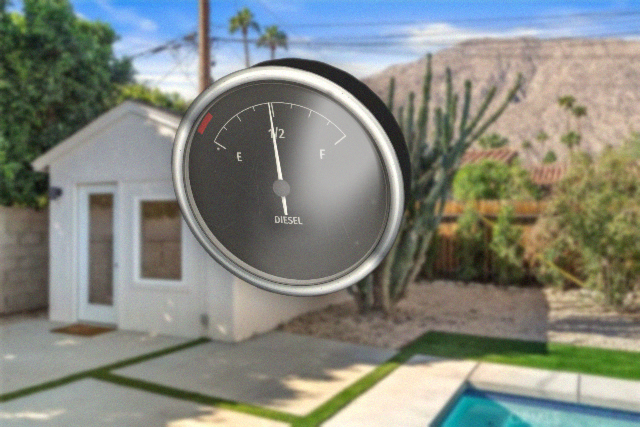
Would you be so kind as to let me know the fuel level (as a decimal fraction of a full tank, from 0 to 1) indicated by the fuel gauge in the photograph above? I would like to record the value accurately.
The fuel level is 0.5
